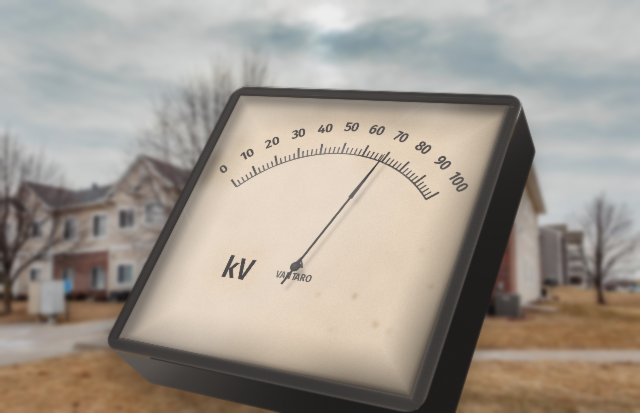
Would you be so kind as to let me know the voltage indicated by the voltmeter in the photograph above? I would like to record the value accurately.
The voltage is 70 kV
